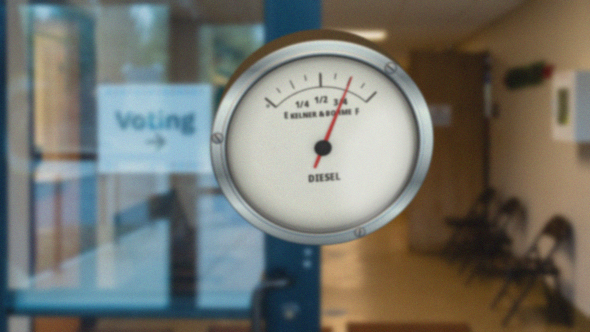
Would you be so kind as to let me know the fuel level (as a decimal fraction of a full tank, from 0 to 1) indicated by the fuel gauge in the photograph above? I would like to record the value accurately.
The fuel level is 0.75
